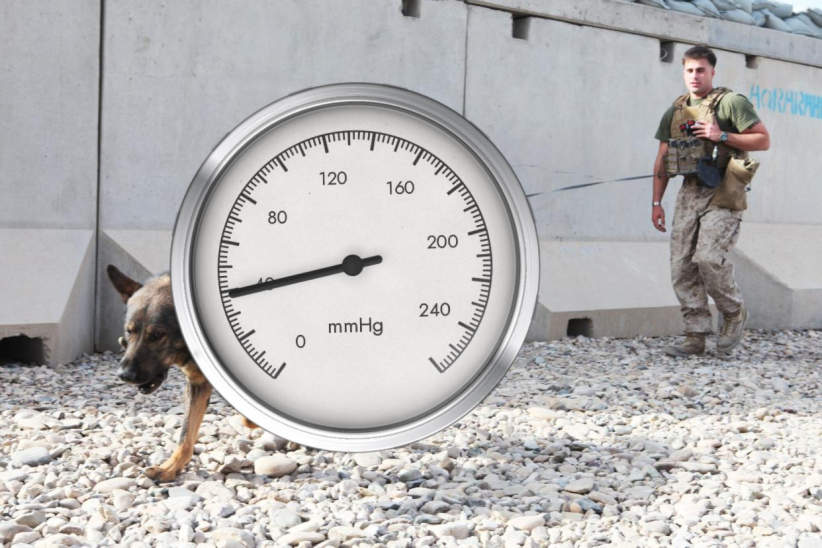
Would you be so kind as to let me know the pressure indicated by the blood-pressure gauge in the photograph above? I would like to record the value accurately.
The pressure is 38 mmHg
